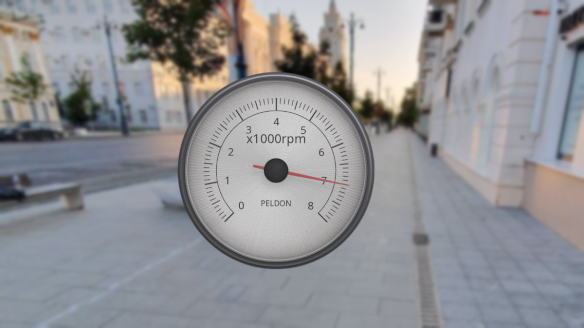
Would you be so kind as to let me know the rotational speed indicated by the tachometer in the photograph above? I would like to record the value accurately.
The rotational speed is 7000 rpm
